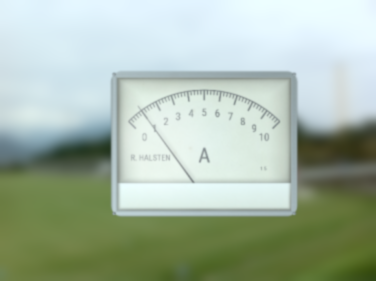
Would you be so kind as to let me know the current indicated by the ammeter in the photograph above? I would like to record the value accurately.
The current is 1 A
